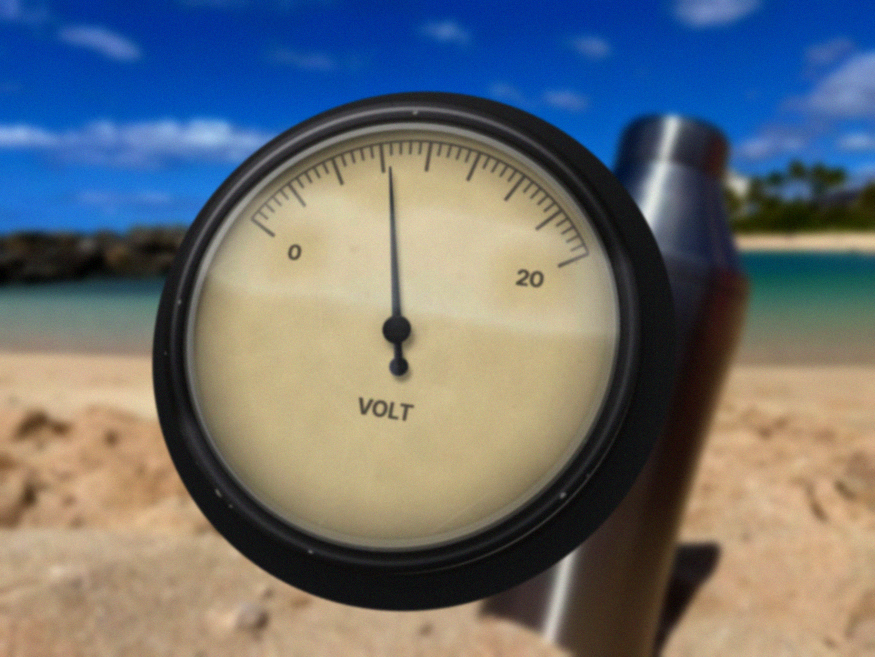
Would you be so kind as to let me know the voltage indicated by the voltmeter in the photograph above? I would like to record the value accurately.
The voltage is 8 V
